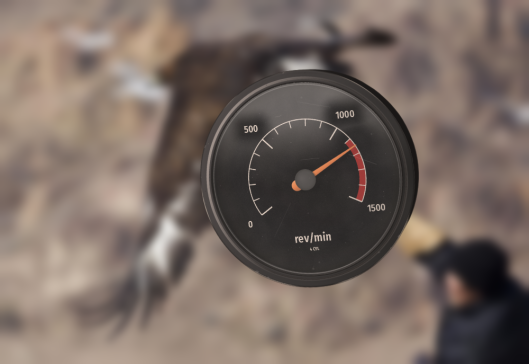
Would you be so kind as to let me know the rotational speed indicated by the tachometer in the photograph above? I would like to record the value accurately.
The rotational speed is 1150 rpm
